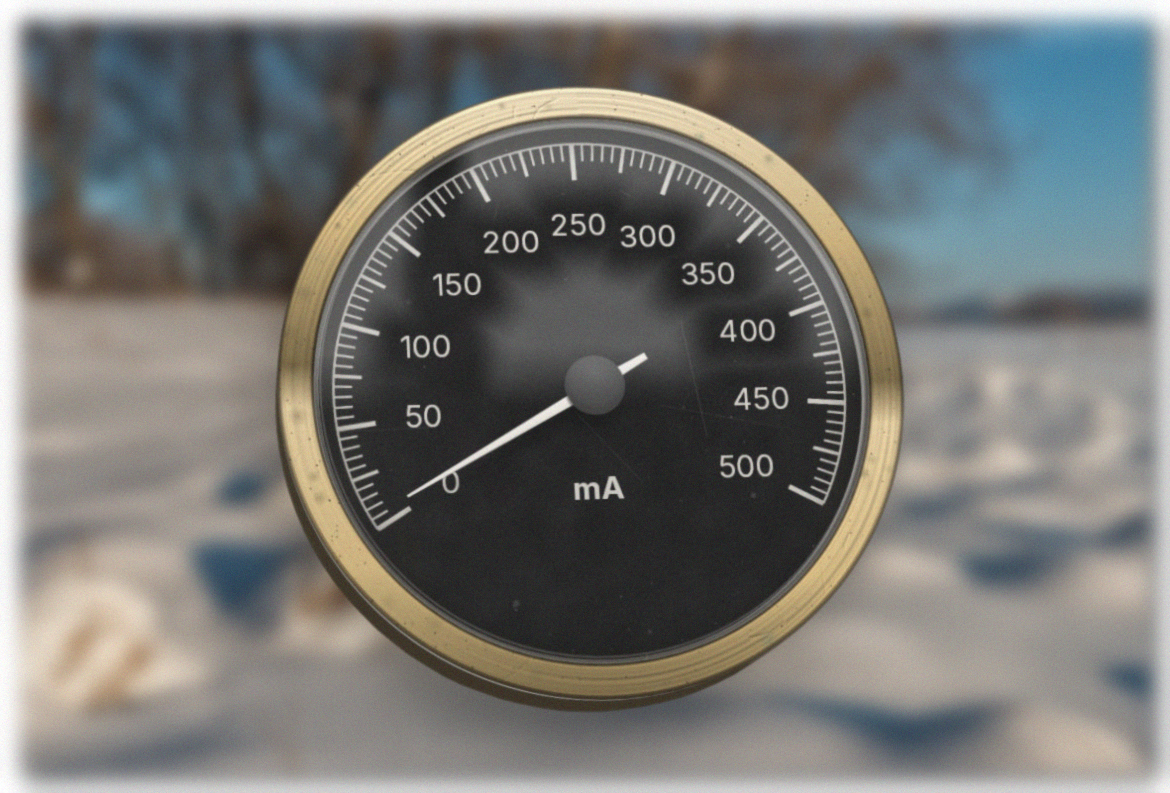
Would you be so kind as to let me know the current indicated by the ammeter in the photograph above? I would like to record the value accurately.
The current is 5 mA
